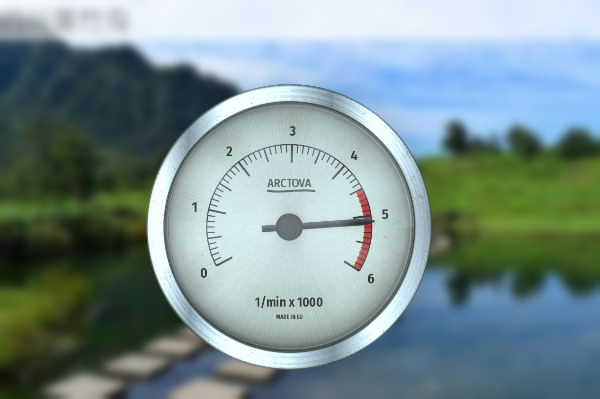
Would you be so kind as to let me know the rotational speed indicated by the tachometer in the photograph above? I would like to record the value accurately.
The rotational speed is 5100 rpm
